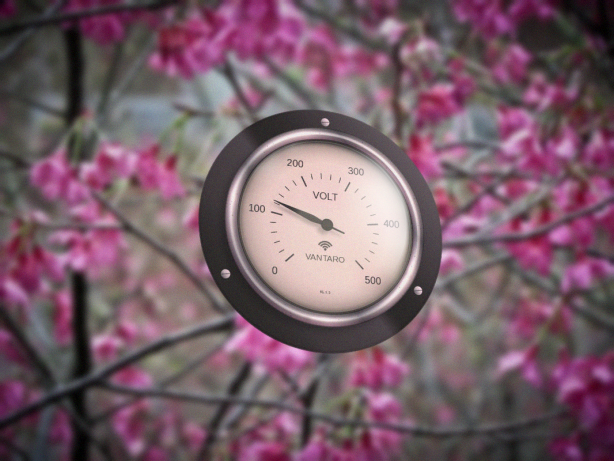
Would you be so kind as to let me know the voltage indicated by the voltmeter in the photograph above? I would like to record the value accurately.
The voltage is 120 V
